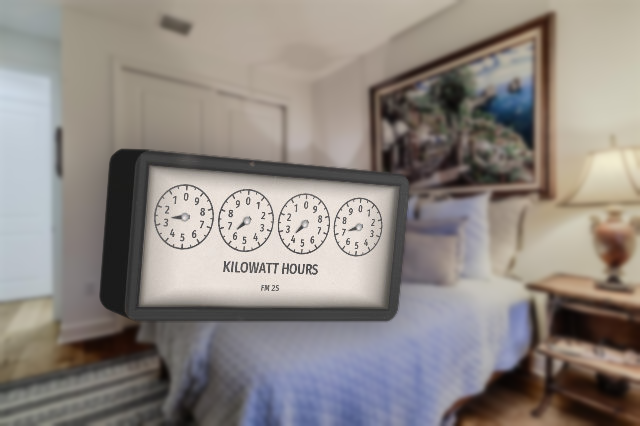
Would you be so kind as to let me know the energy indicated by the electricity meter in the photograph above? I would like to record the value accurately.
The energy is 2637 kWh
